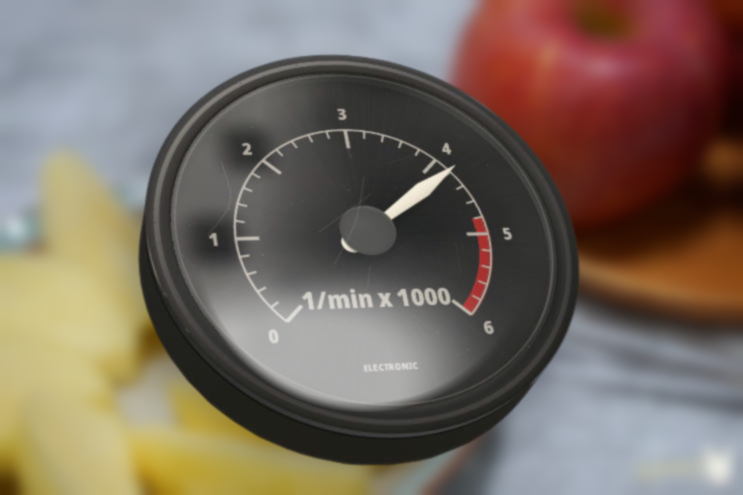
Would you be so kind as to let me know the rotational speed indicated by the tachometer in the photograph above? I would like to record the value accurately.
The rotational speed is 4200 rpm
